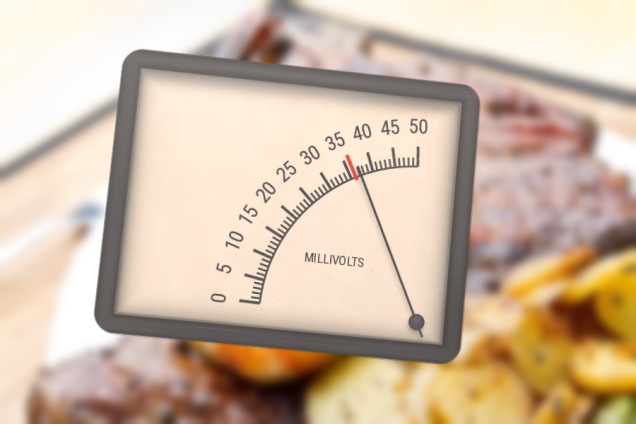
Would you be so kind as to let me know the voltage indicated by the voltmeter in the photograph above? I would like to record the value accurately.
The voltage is 37 mV
